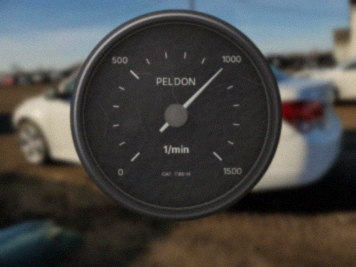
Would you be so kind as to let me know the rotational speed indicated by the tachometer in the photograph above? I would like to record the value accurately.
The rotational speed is 1000 rpm
